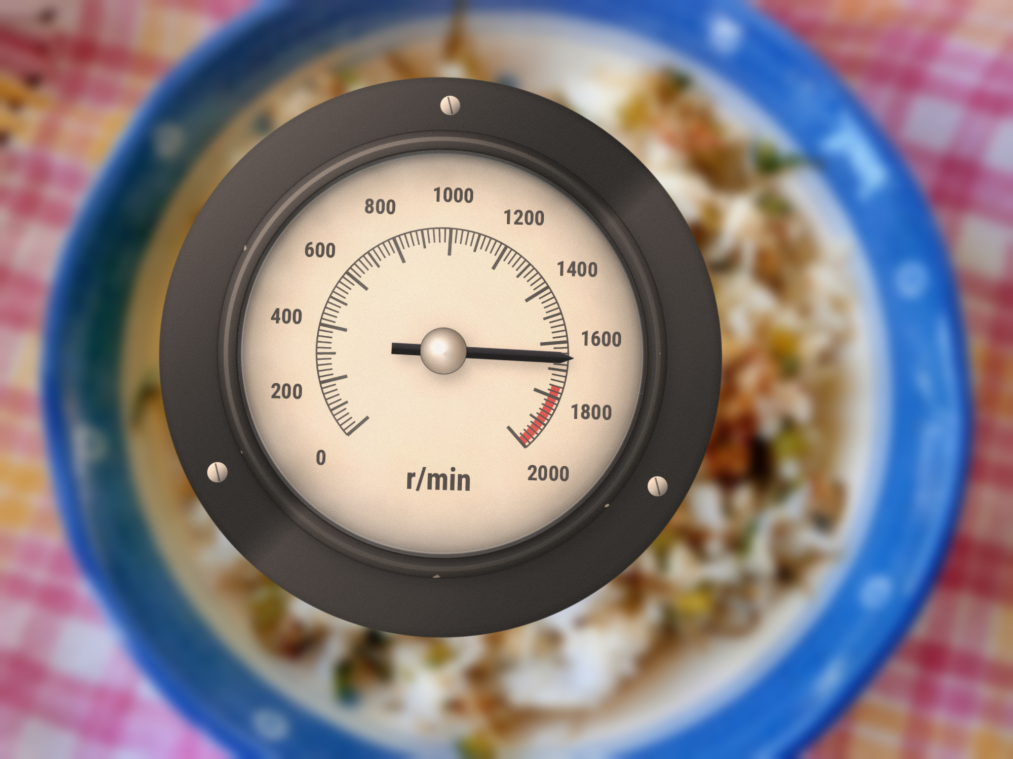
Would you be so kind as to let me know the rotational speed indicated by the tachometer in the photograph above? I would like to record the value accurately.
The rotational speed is 1660 rpm
